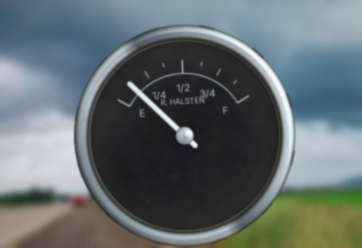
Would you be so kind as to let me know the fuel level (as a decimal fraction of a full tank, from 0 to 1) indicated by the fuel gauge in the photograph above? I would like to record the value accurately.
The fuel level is 0.125
